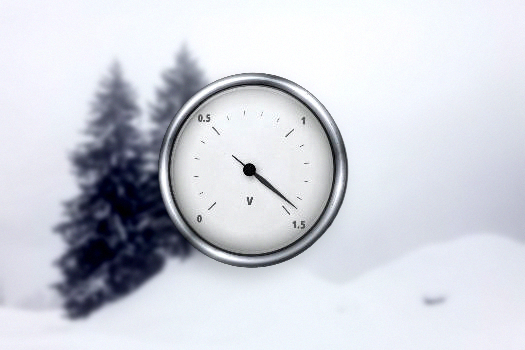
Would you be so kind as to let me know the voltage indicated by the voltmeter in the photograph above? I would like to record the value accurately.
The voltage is 1.45 V
